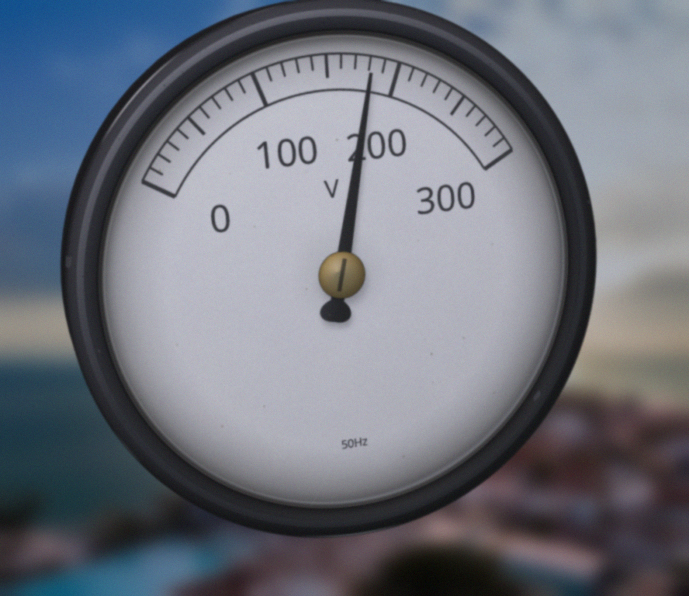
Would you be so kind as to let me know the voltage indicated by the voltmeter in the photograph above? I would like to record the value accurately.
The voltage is 180 V
